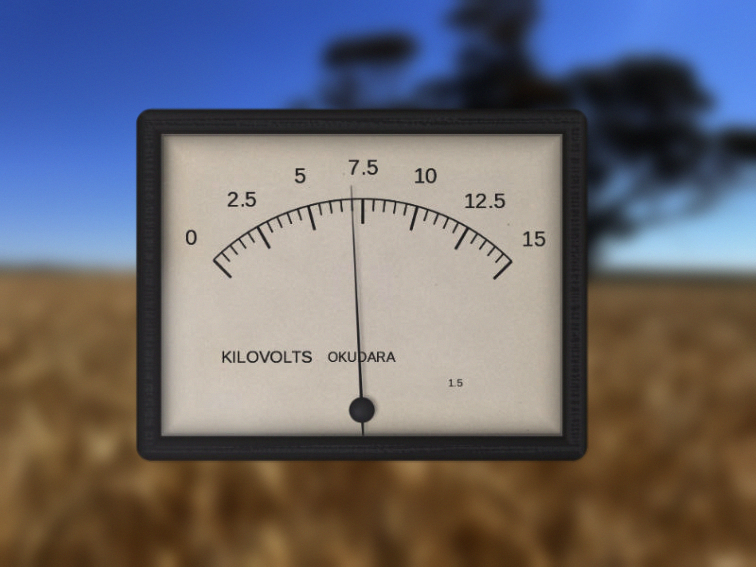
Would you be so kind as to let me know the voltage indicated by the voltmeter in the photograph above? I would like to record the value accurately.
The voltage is 7 kV
